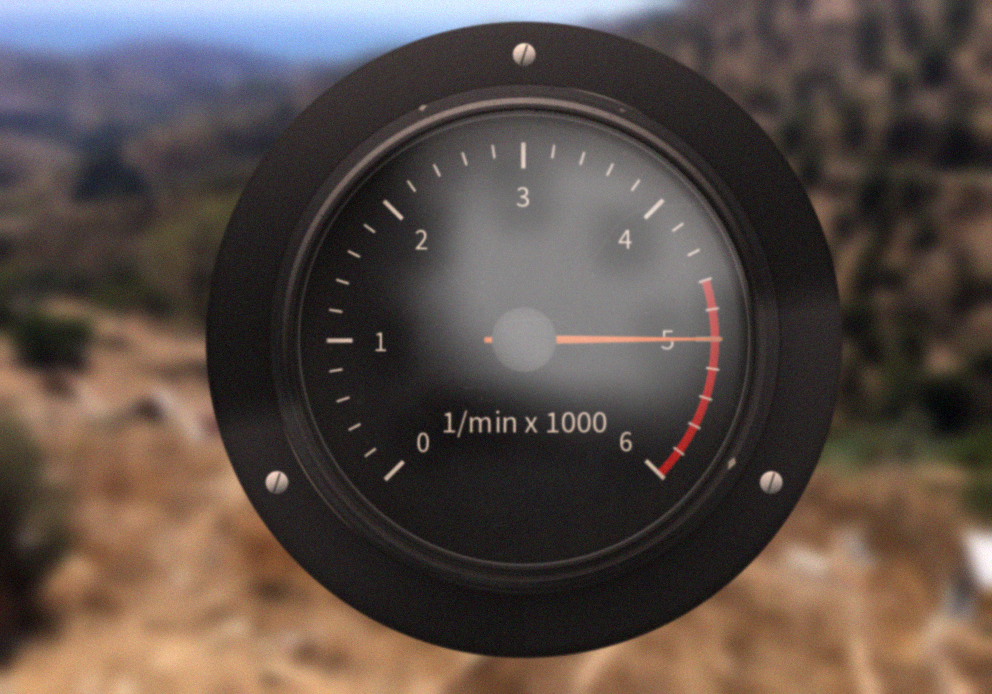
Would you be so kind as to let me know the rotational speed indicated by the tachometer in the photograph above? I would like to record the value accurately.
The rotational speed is 5000 rpm
